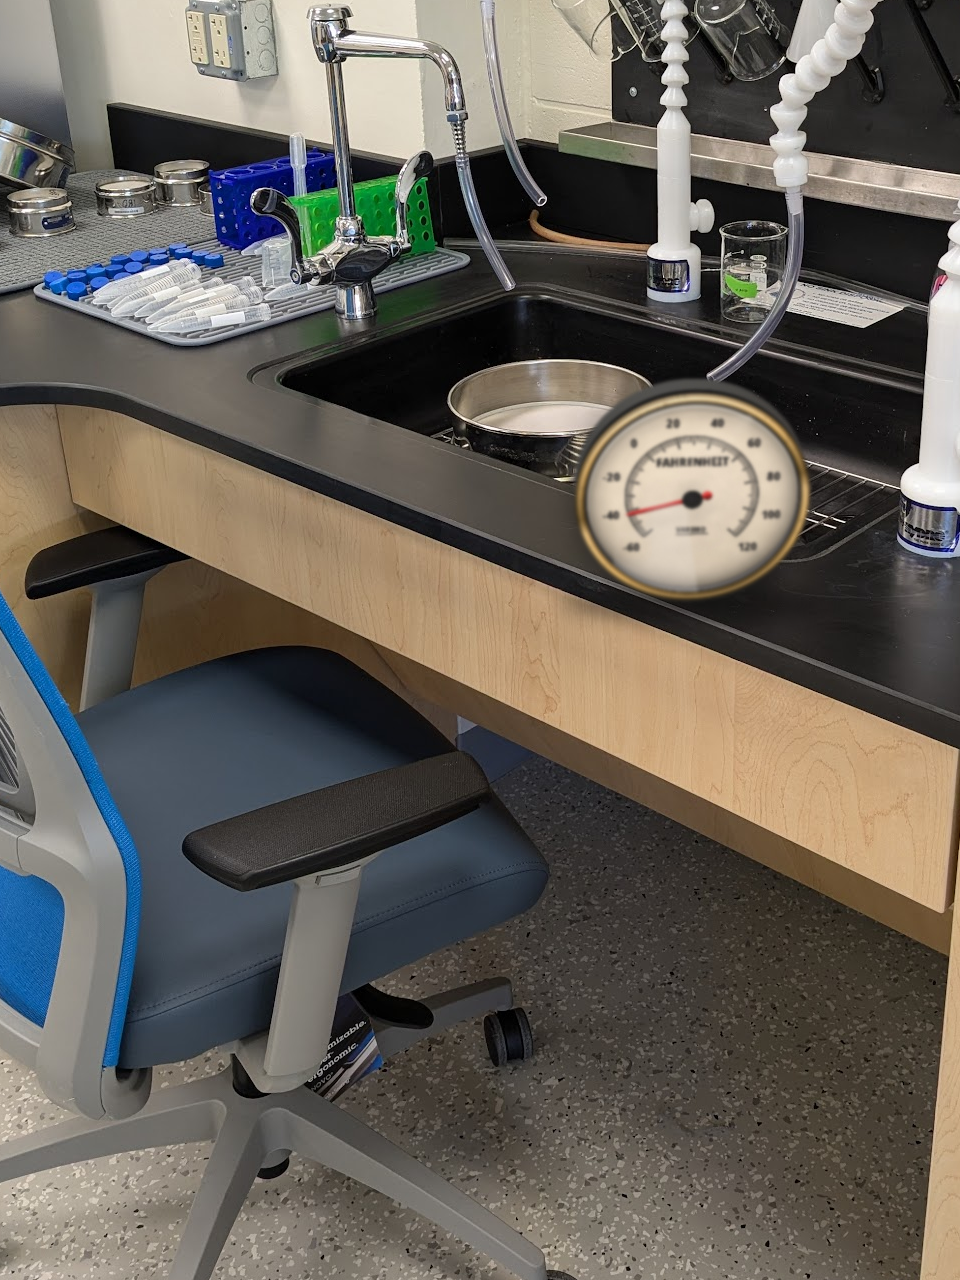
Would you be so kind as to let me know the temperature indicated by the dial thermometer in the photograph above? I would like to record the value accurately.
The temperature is -40 °F
